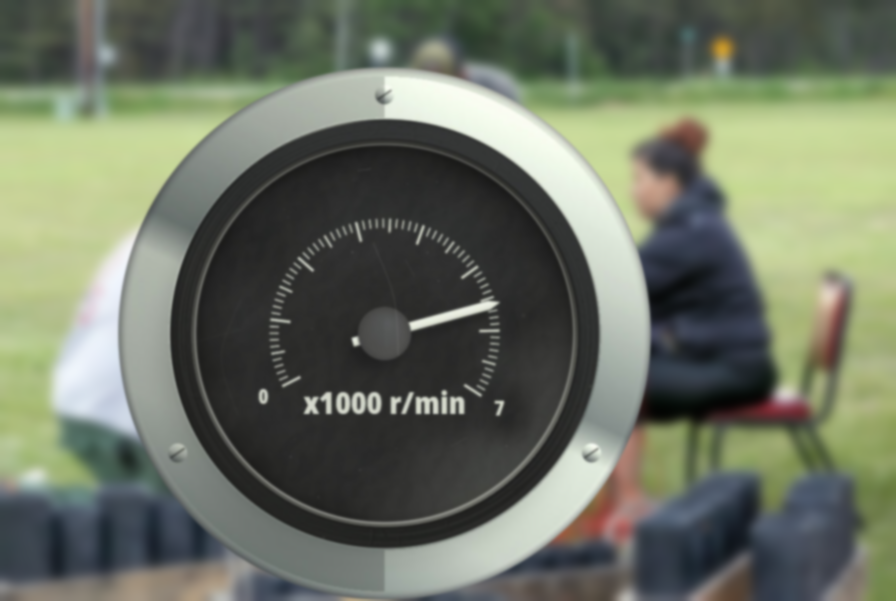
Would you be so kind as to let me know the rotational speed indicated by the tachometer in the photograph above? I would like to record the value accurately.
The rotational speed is 5600 rpm
